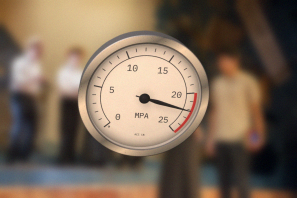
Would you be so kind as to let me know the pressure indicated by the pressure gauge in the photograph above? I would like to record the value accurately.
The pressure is 22 MPa
